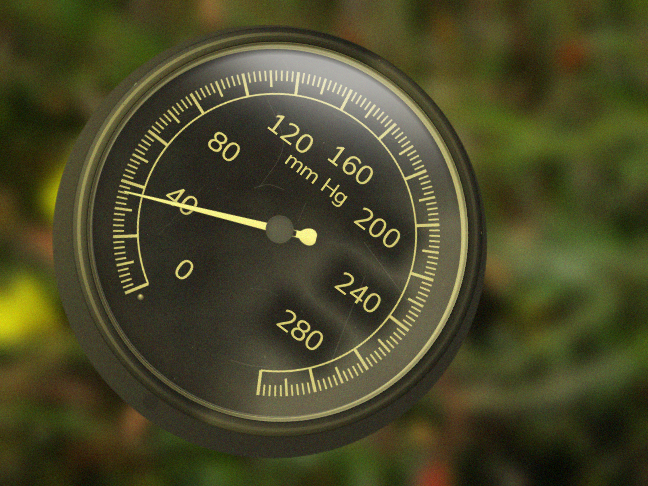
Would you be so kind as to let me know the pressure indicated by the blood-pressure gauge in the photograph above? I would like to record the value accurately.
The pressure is 36 mmHg
